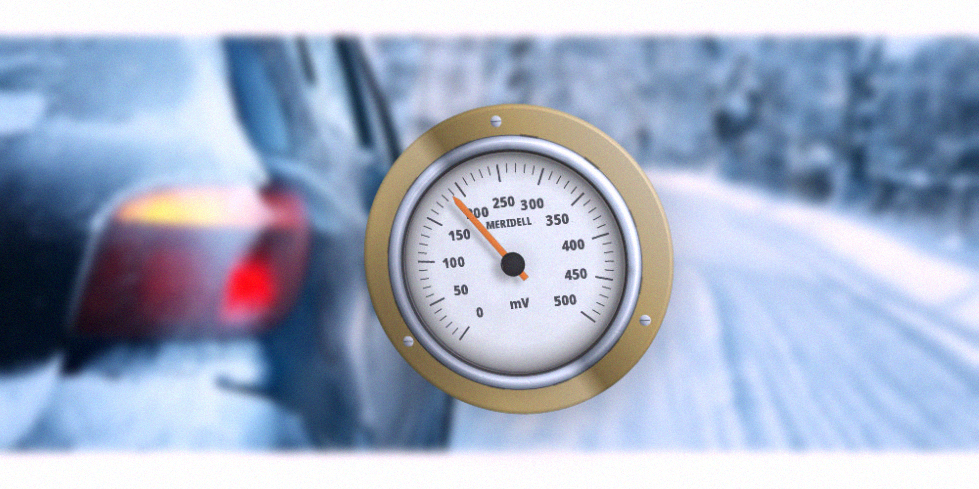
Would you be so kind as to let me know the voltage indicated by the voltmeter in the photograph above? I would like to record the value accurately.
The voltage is 190 mV
